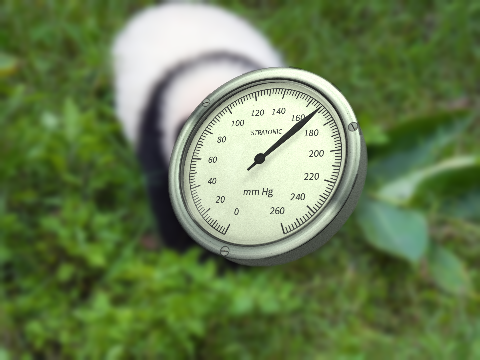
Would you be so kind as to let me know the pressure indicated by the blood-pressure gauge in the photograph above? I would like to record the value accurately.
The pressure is 170 mmHg
